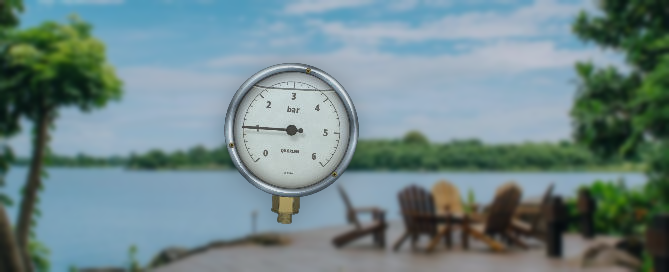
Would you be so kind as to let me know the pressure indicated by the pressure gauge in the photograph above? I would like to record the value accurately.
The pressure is 1 bar
